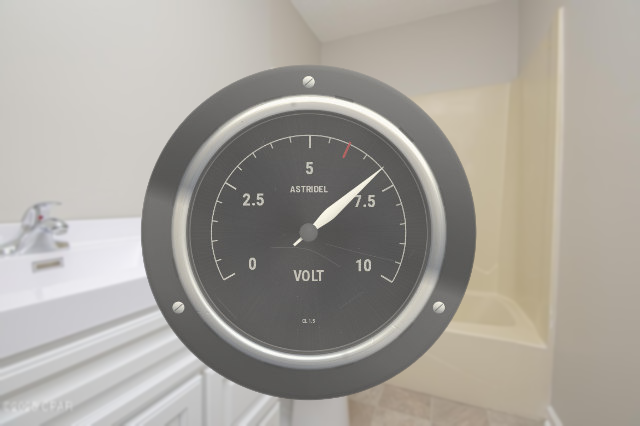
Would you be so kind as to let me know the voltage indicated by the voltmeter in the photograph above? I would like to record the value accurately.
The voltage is 7 V
